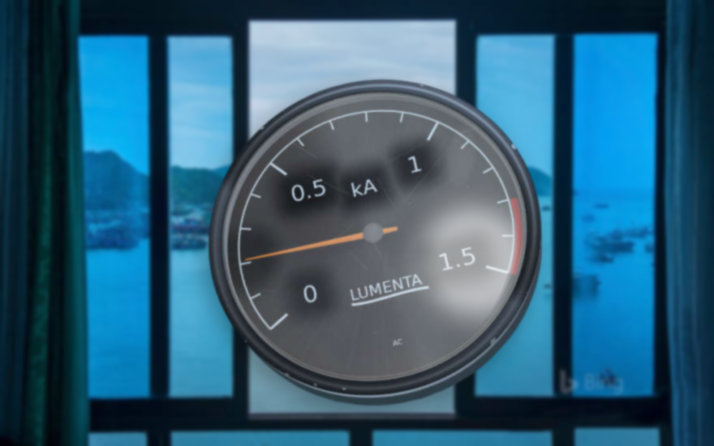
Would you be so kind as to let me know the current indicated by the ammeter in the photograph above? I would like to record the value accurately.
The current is 0.2 kA
